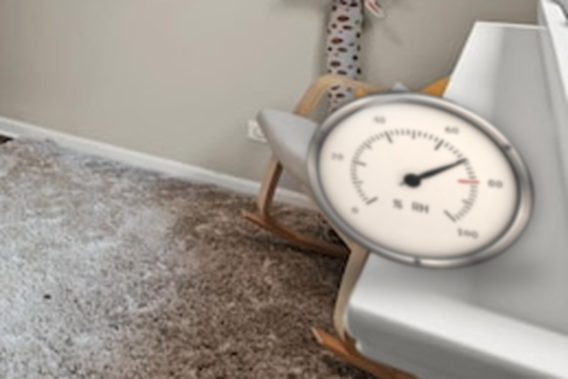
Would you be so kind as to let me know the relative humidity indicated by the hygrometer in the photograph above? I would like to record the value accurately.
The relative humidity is 70 %
